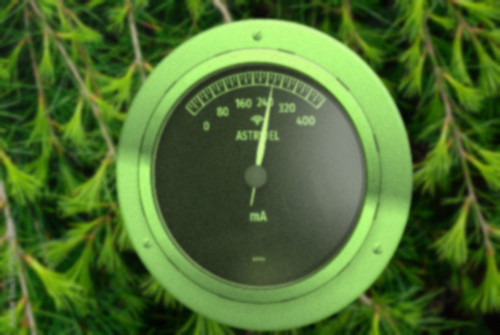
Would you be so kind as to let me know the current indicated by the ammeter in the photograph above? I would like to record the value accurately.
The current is 260 mA
